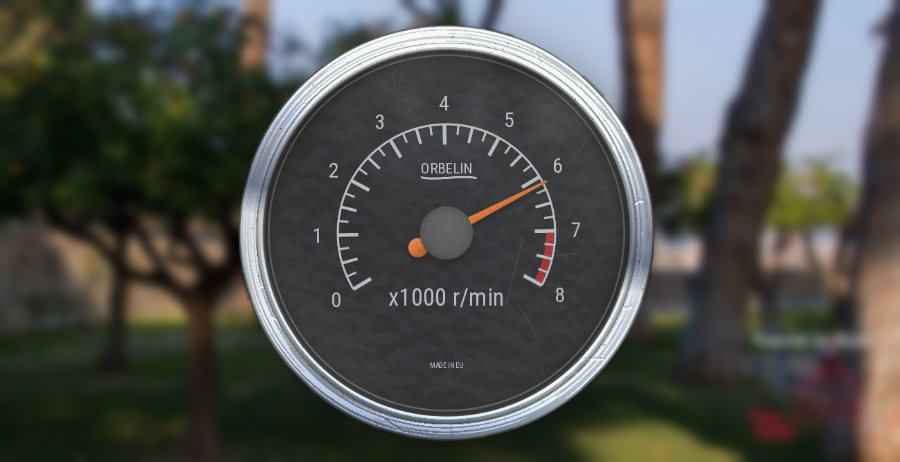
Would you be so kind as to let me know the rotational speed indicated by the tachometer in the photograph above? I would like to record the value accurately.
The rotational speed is 6125 rpm
